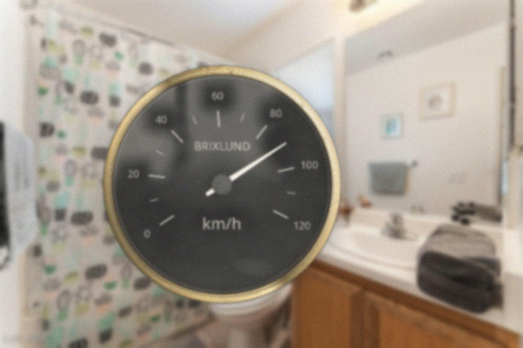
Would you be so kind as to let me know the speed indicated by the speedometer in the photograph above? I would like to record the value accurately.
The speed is 90 km/h
